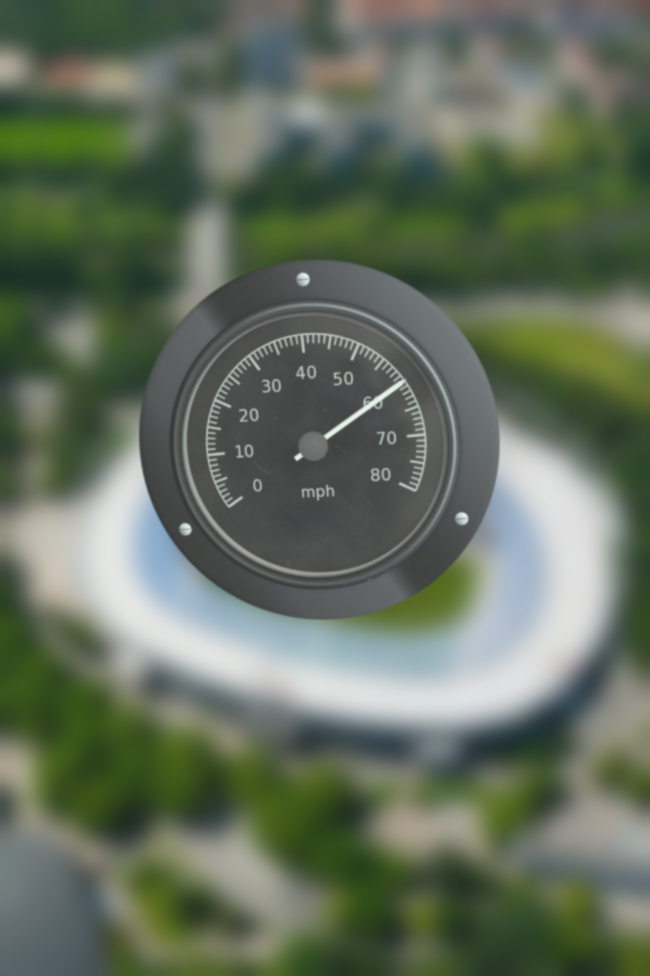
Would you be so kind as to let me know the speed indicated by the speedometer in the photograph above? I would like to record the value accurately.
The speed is 60 mph
